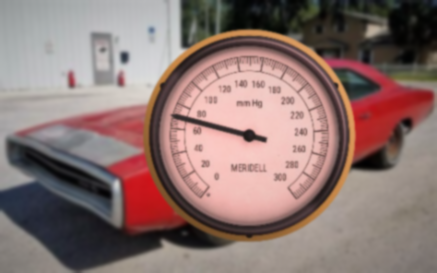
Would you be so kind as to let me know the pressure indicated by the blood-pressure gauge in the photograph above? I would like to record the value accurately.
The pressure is 70 mmHg
